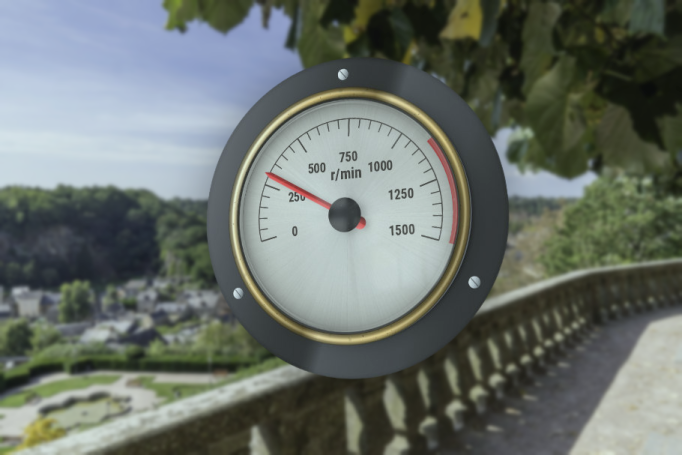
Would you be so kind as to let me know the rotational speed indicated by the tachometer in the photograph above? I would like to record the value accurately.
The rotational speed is 300 rpm
